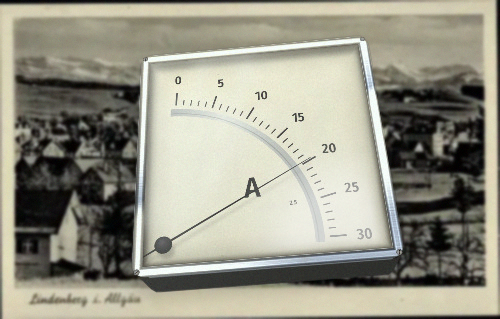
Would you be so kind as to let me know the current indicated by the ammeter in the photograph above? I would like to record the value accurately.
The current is 20 A
